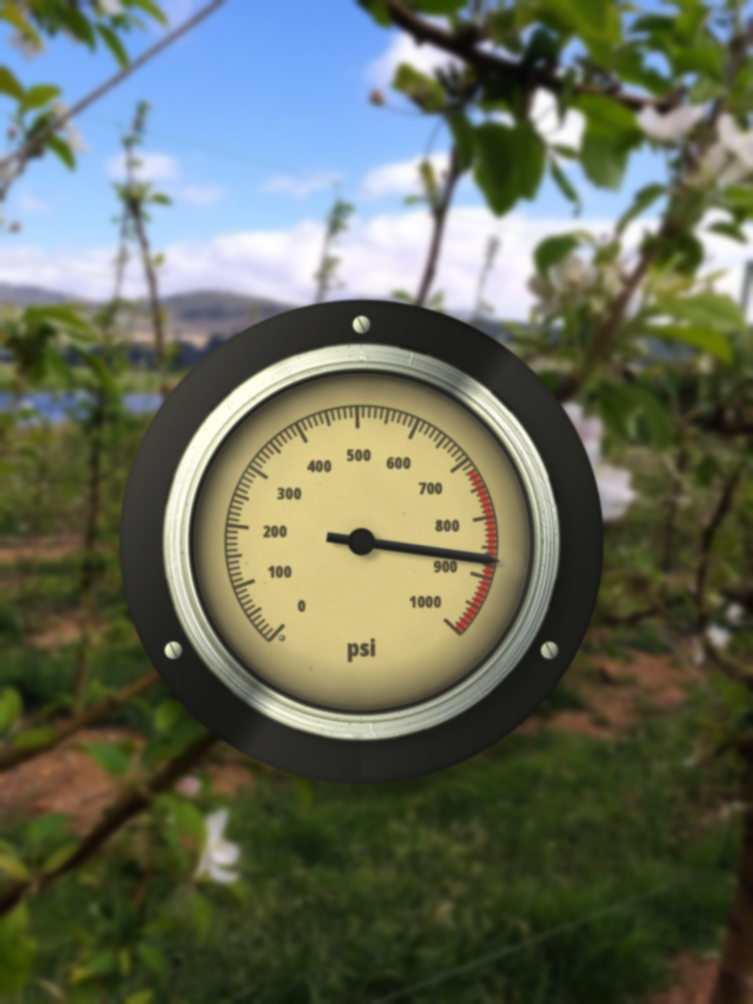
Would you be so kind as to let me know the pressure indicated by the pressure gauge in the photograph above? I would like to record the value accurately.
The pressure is 870 psi
